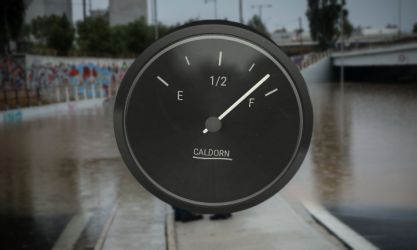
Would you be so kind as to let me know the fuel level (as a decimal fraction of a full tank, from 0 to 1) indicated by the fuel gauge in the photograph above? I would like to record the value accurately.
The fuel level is 0.875
